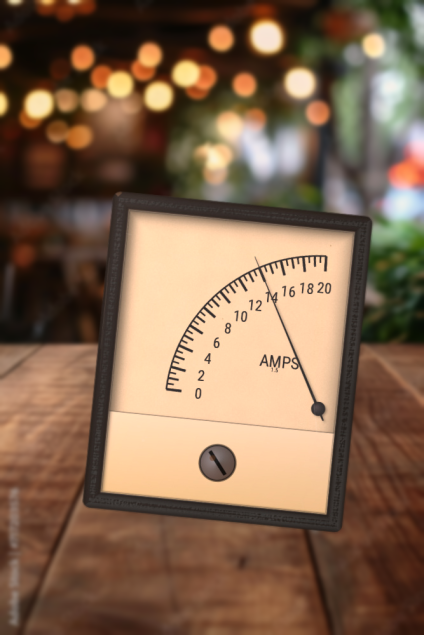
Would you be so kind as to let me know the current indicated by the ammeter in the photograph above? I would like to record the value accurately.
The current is 14 A
